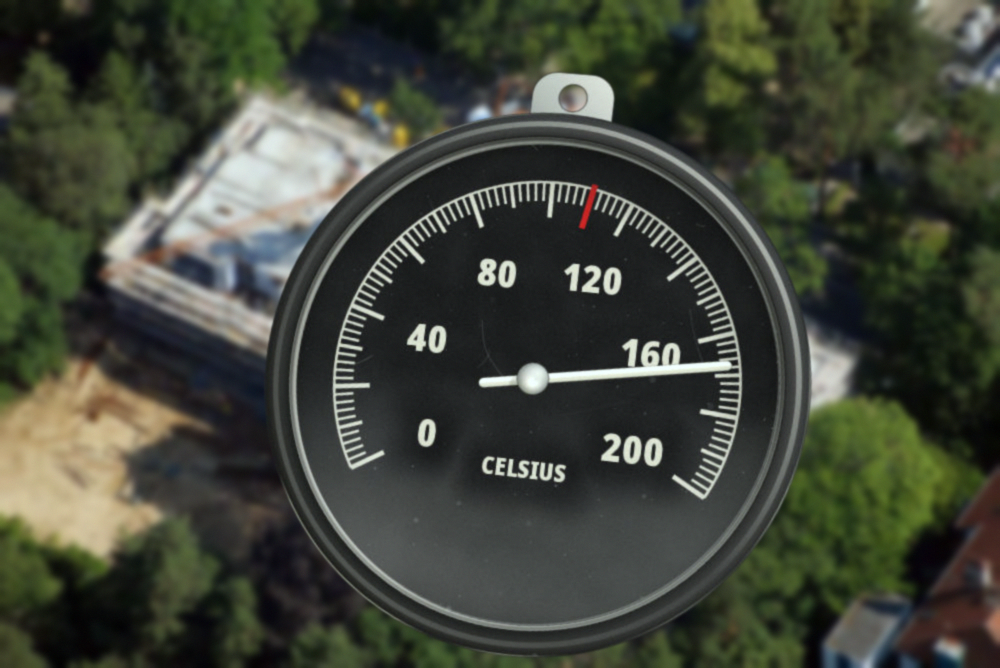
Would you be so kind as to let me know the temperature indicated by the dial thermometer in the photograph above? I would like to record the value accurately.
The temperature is 168 °C
